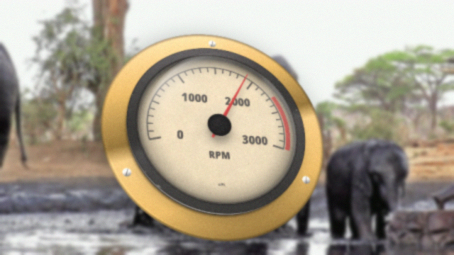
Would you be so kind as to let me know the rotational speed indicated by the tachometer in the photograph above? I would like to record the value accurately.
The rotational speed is 1900 rpm
